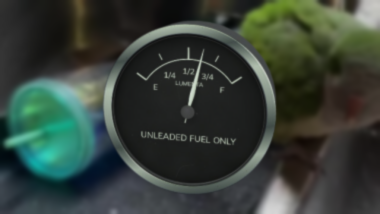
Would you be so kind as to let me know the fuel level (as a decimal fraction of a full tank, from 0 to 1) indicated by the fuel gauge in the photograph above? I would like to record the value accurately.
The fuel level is 0.625
